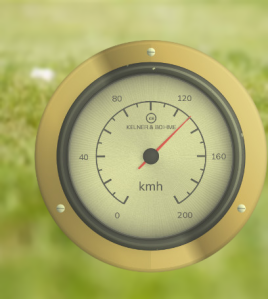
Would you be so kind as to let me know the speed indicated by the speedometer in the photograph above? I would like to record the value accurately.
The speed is 130 km/h
